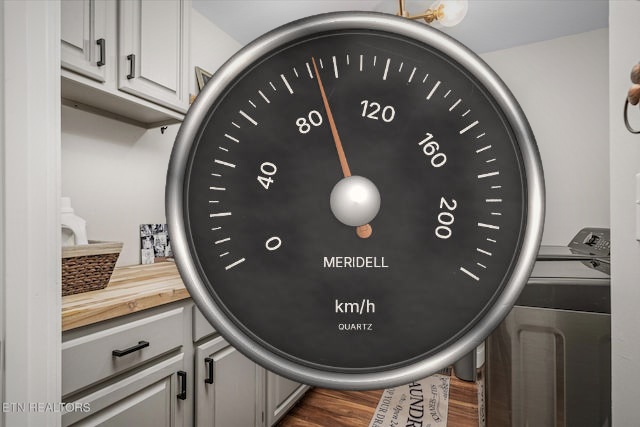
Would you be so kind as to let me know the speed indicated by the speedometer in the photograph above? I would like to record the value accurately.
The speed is 92.5 km/h
